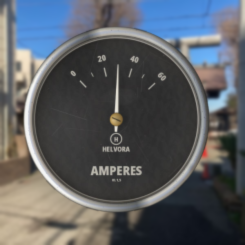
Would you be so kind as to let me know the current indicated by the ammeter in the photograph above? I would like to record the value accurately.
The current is 30 A
